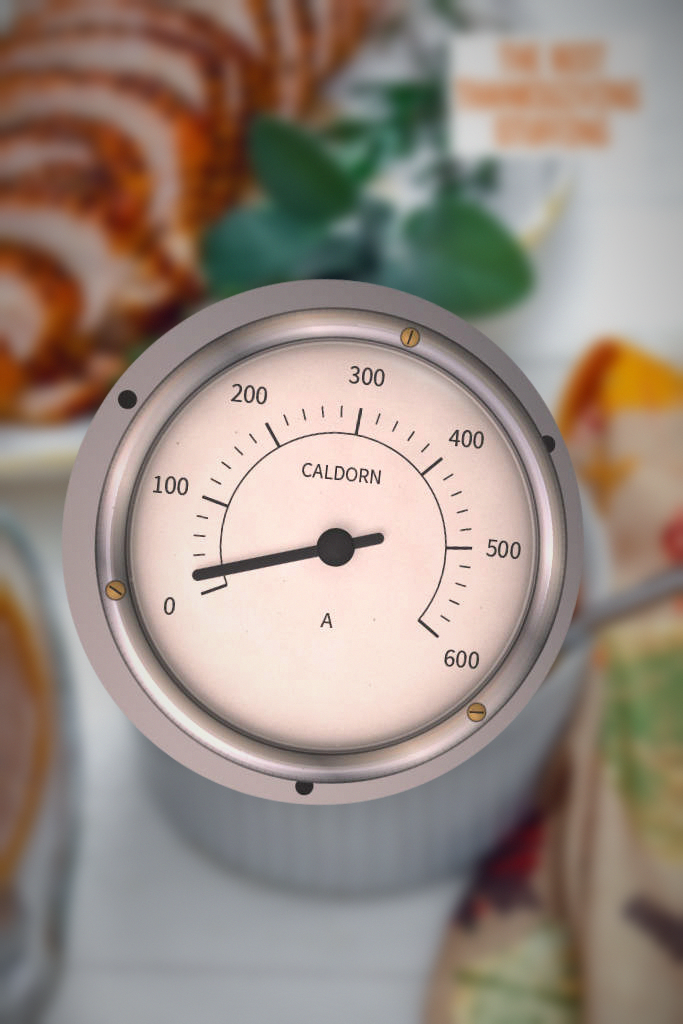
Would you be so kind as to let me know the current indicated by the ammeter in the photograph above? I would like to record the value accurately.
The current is 20 A
